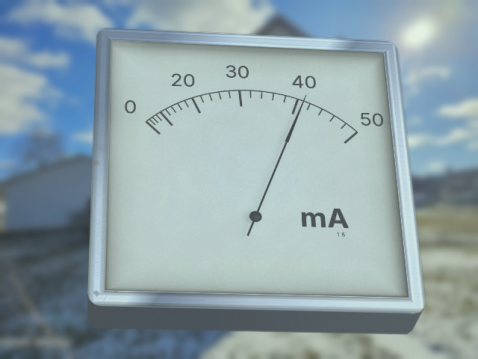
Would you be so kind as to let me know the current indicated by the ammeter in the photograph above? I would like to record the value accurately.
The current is 41 mA
